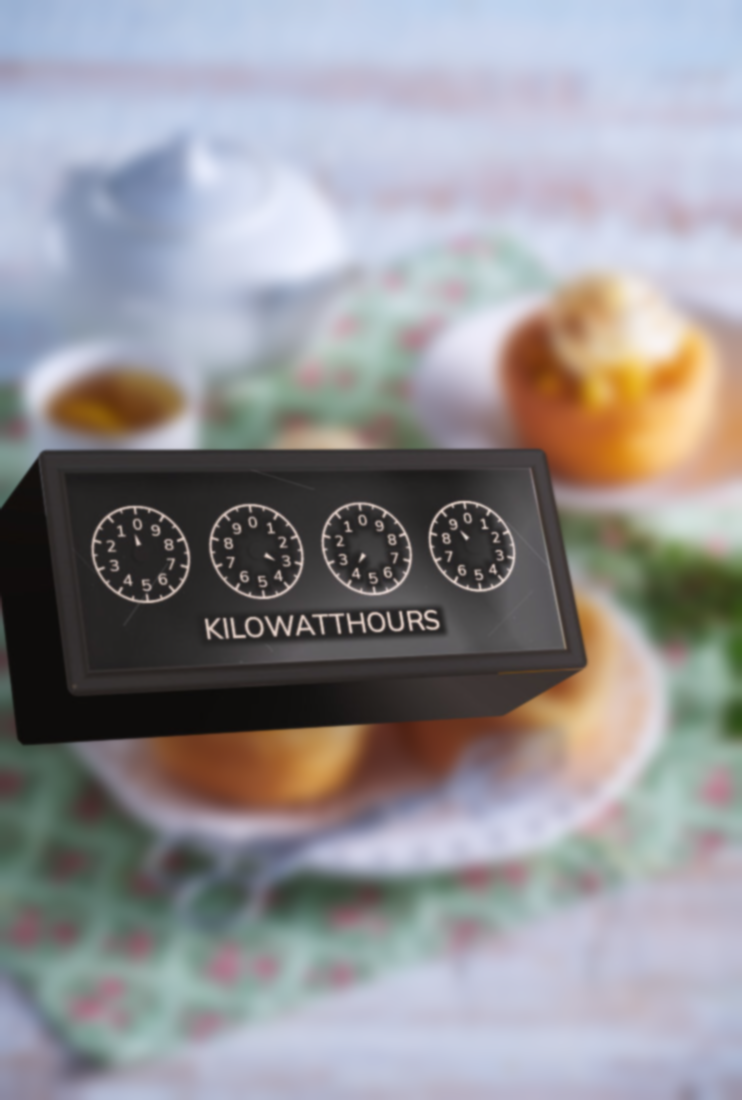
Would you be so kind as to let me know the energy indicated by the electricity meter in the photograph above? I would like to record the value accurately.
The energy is 339 kWh
